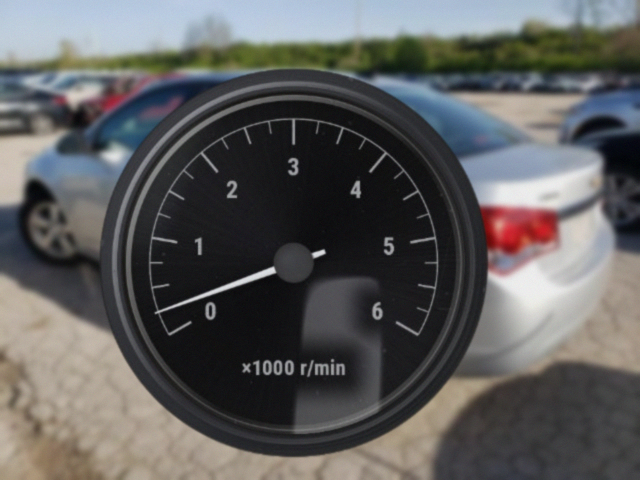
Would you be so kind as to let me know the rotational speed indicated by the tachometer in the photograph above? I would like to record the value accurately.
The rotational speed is 250 rpm
